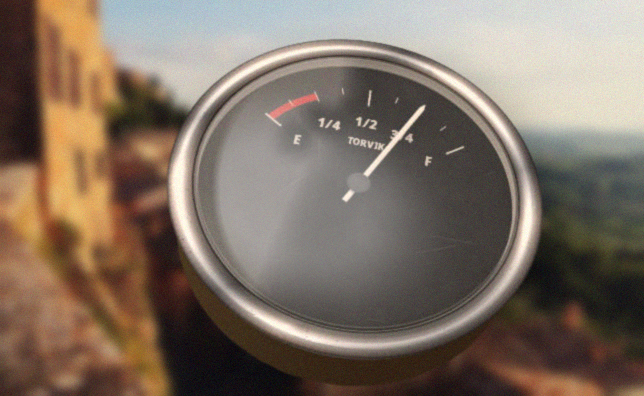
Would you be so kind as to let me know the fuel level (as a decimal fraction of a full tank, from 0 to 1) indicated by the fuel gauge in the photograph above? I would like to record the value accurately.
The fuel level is 0.75
